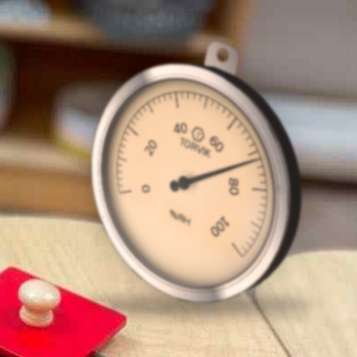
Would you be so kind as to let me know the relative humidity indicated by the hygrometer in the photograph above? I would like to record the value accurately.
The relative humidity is 72 %
